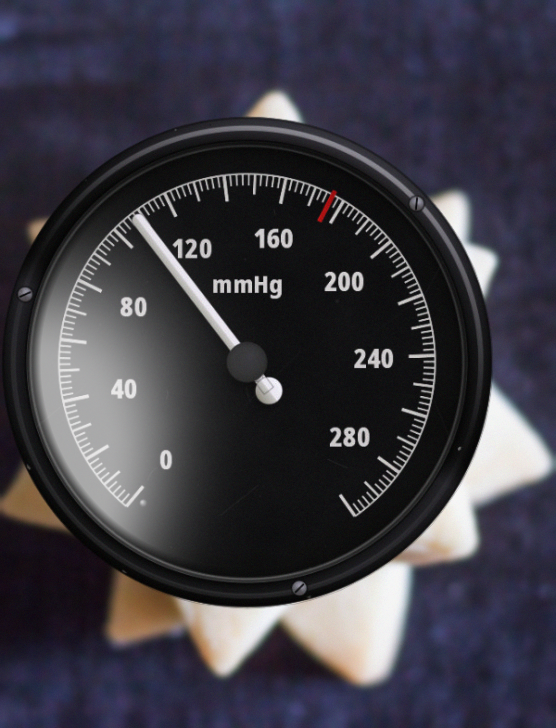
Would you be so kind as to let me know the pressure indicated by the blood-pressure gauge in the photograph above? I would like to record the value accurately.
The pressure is 108 mmHg
